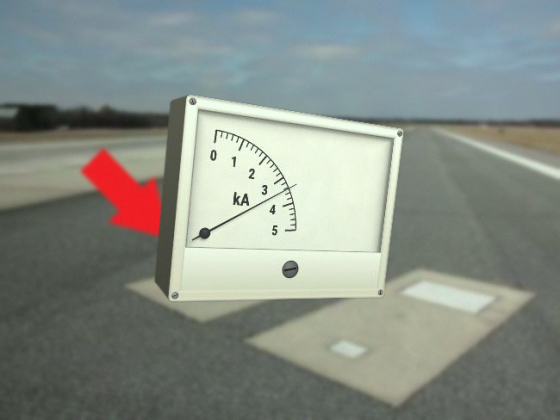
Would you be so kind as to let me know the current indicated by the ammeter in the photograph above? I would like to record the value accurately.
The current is 3.4 kA
